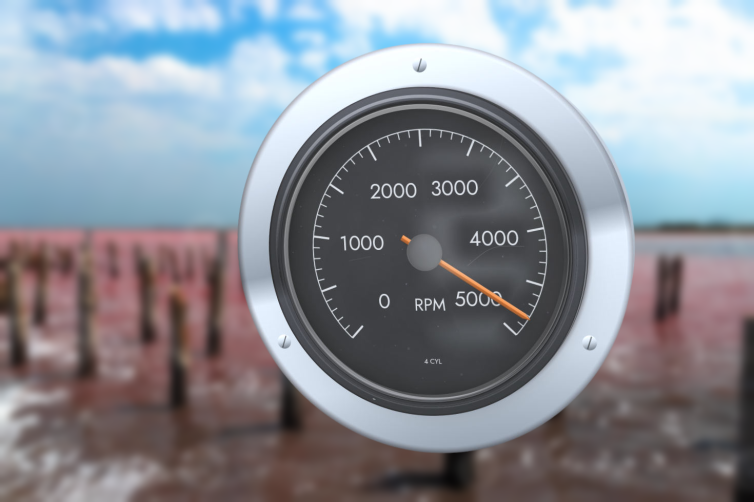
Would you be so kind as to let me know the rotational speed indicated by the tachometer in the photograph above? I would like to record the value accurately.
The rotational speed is 4800 rpm
